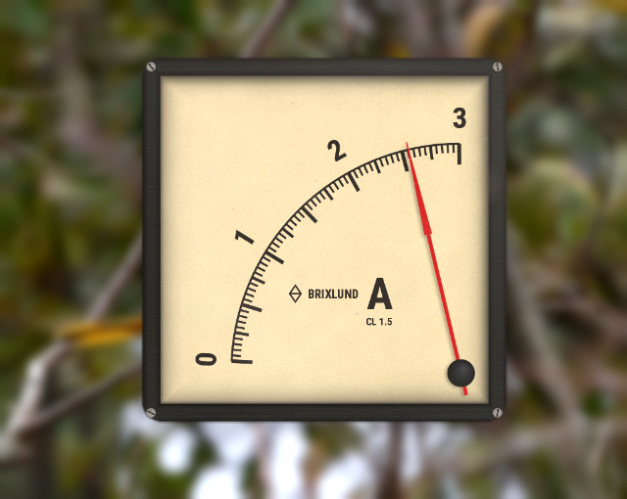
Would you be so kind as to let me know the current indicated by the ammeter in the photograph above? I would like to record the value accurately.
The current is 2.55 A
